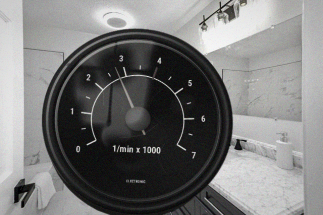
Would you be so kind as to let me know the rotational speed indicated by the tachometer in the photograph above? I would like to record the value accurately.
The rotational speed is 2750 rpm
